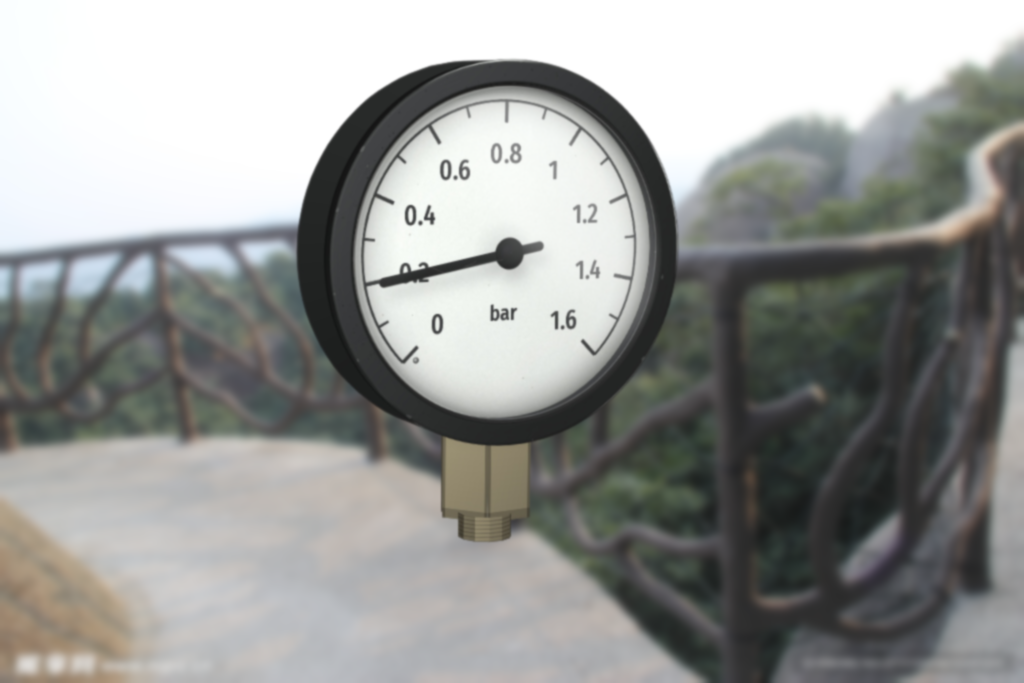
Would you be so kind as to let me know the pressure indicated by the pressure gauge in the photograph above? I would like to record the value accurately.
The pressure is 0.2 bar
